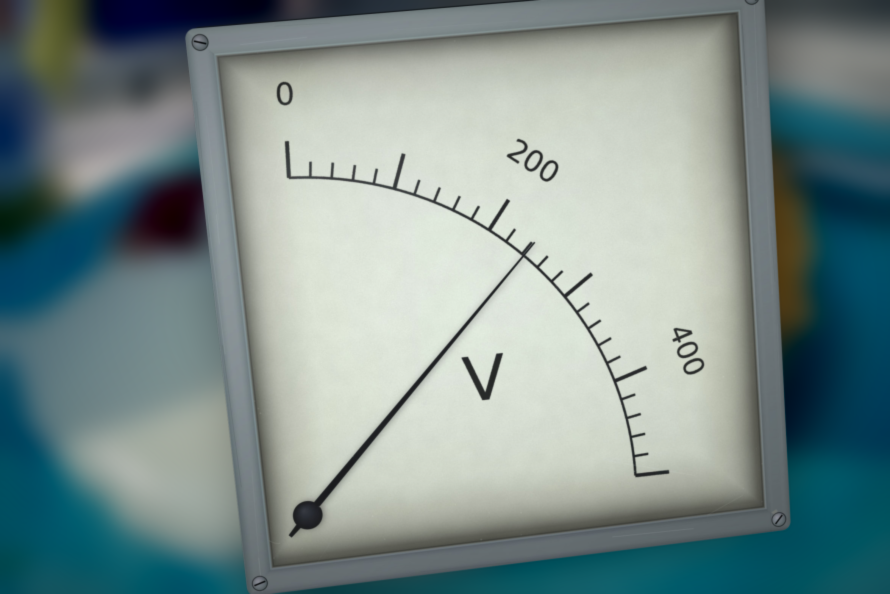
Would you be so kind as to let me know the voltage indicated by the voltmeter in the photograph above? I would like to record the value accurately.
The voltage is 240 V
